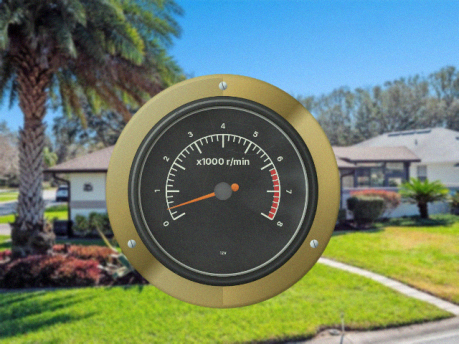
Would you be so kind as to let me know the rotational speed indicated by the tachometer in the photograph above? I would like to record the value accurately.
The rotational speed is 400 rpm
